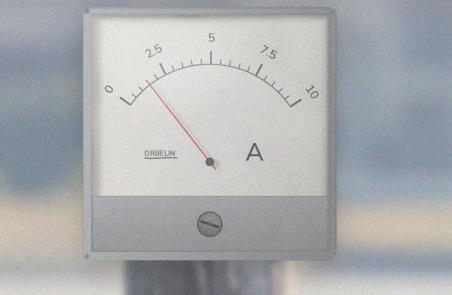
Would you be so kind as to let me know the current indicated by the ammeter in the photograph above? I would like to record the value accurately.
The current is 1.5 A
